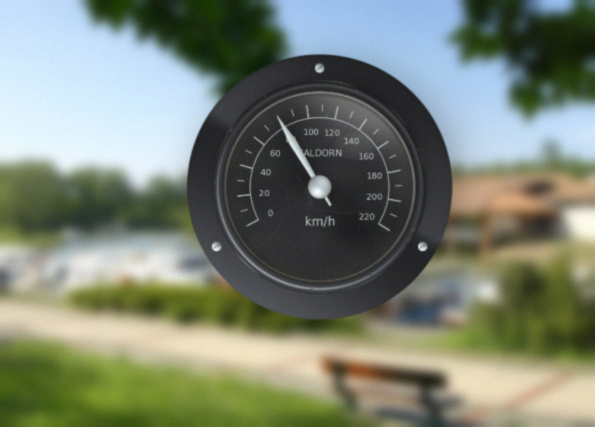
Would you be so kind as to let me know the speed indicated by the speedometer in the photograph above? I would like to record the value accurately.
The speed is 80 km/h
